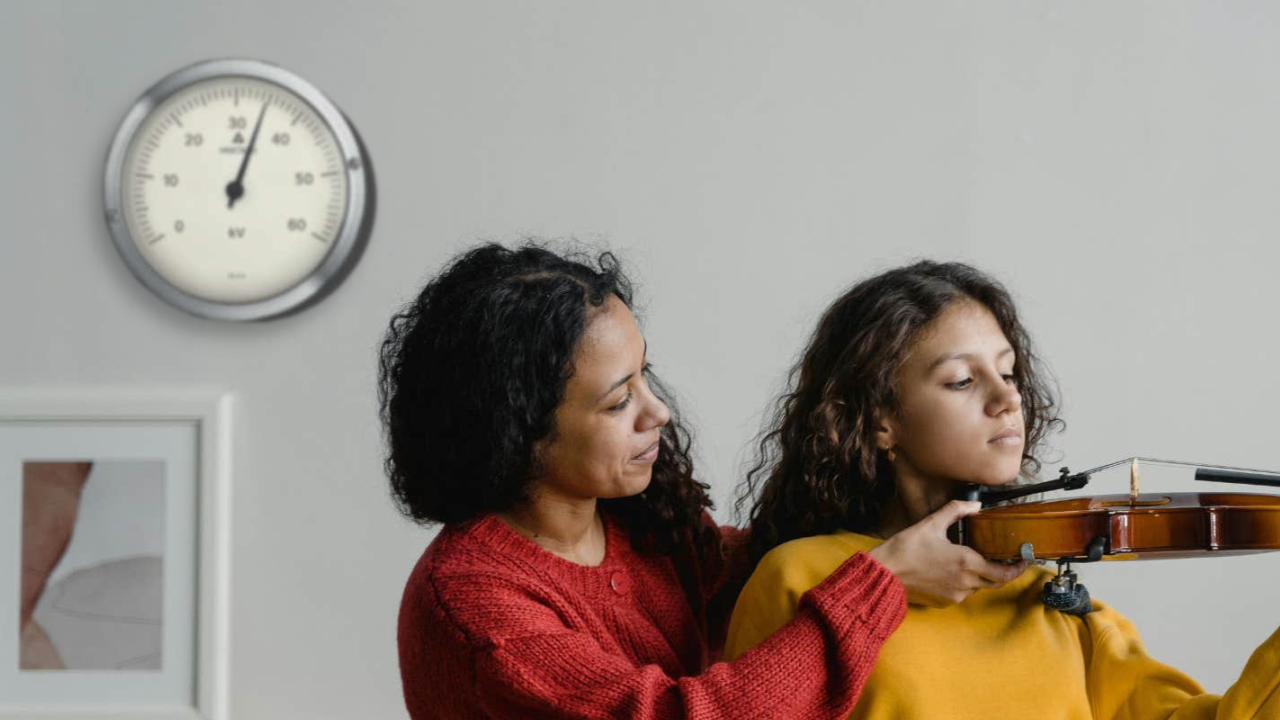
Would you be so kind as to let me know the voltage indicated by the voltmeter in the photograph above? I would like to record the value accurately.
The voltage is 35 kV
